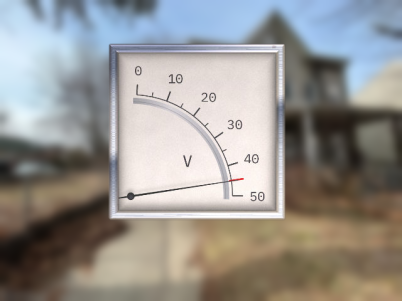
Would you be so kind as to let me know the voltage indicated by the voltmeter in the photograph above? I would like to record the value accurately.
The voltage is 45 V
